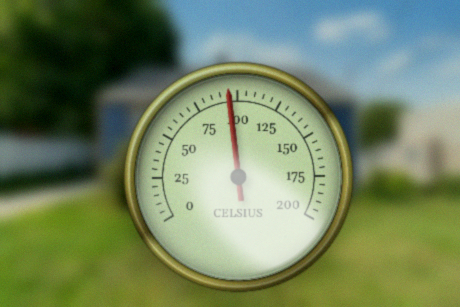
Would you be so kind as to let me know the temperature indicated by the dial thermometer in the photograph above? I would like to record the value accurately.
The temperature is 95 °C
